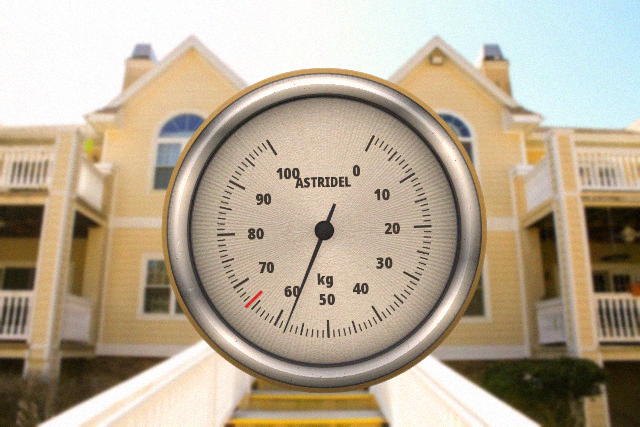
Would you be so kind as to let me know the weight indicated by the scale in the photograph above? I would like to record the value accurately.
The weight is 58 kg
